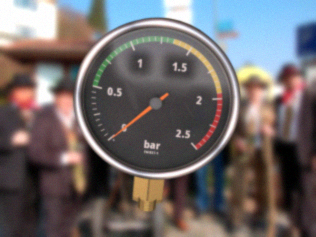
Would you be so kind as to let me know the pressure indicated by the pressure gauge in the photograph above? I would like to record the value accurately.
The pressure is 0 bar
